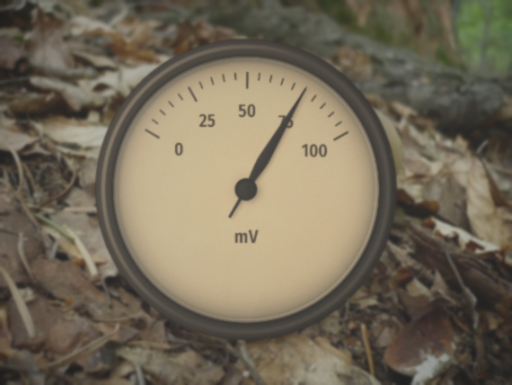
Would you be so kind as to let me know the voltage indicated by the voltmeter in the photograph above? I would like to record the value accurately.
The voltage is 75 mV
